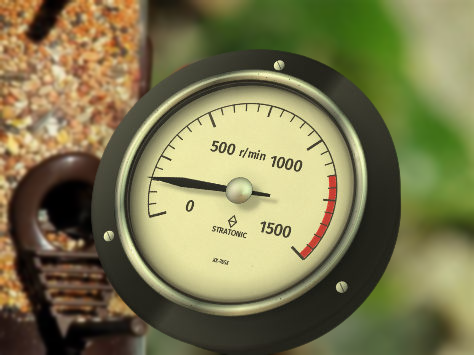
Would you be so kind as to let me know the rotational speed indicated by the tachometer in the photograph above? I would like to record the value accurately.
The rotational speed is 150 rpm
